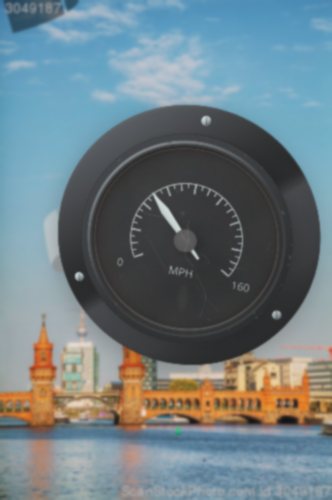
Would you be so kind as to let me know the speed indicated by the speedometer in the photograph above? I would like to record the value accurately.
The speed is 50 mph
